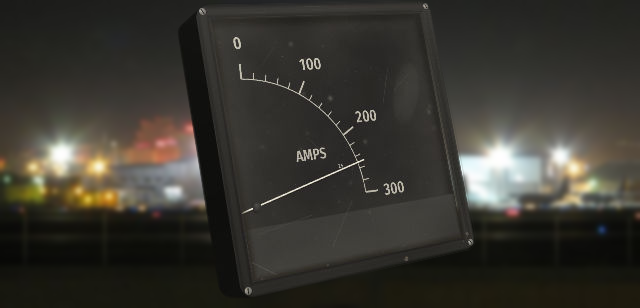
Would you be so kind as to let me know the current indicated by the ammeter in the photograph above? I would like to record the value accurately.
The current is 250 A
